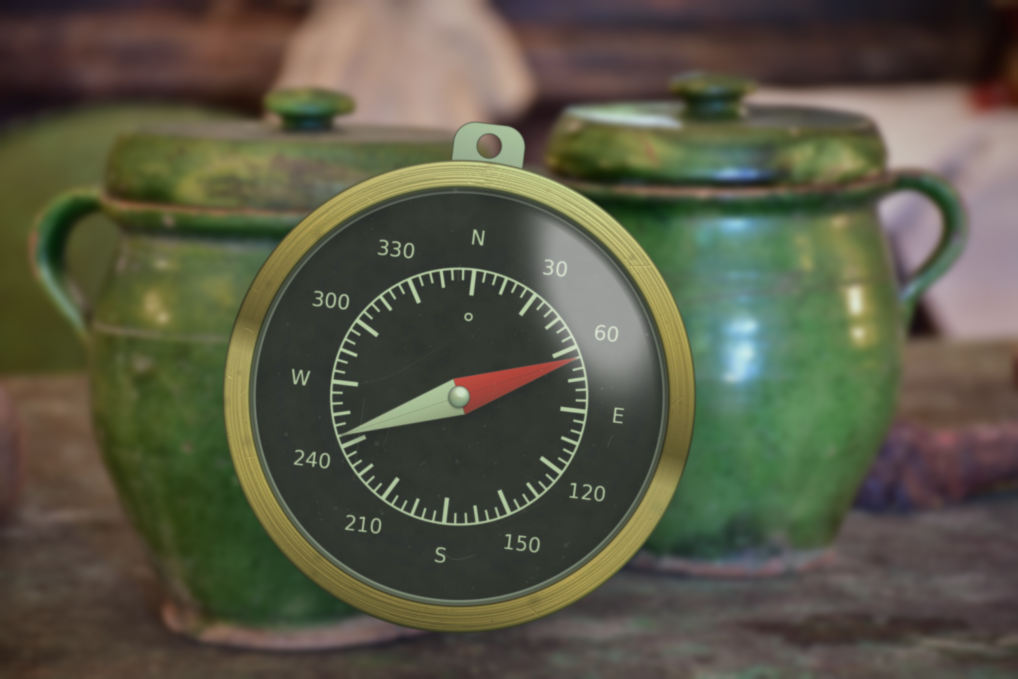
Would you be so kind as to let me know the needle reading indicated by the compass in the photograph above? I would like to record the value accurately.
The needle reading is 65 °
